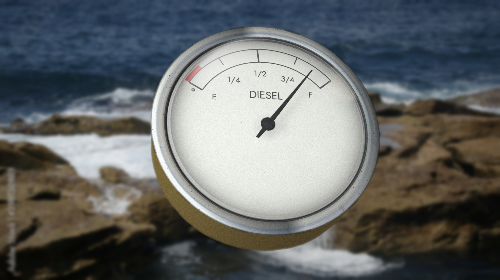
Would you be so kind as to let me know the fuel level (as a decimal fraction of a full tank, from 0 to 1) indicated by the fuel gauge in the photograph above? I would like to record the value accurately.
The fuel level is 0.875
